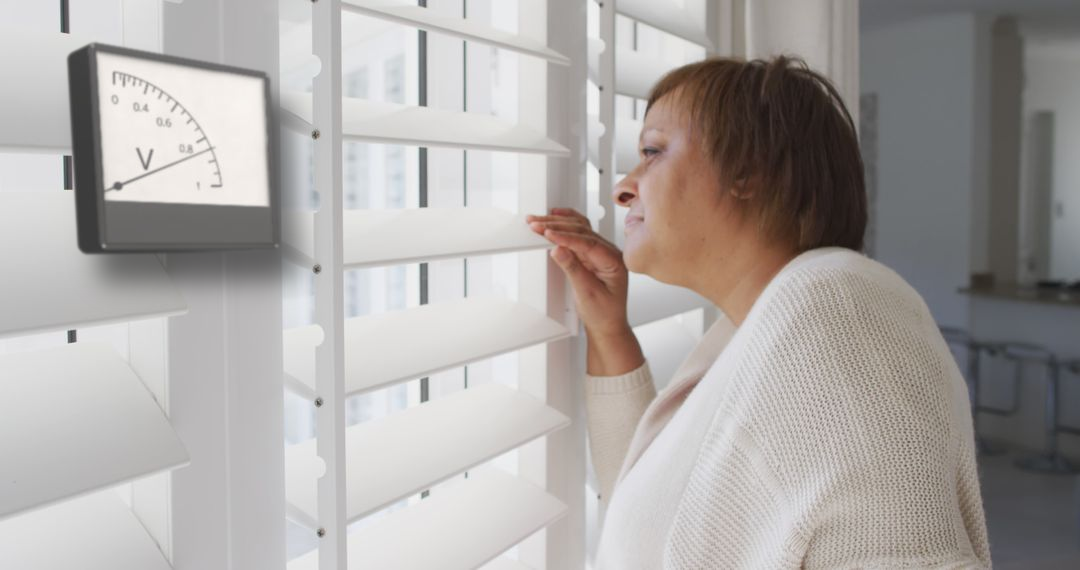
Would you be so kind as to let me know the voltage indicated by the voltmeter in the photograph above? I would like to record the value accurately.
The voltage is 0.85 V
